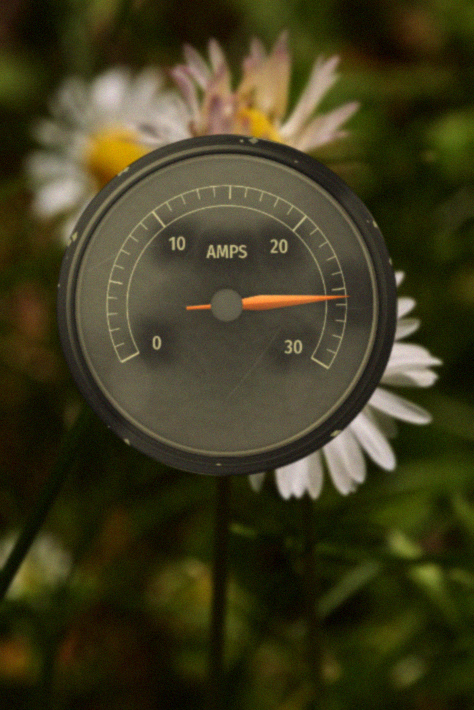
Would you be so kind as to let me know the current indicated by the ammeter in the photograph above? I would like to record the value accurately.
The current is 25.5 A
